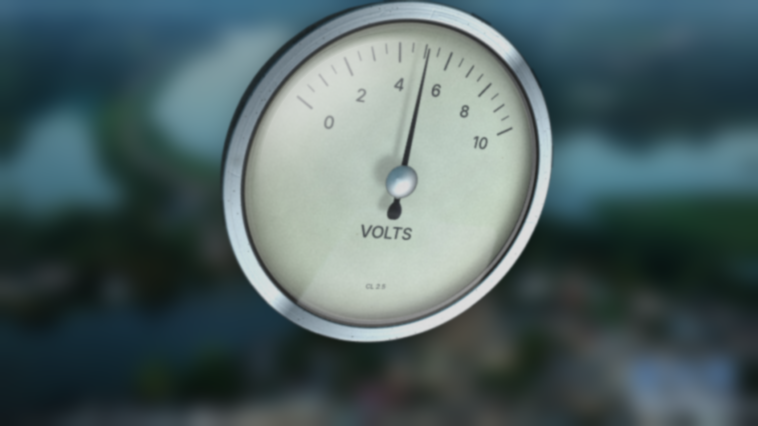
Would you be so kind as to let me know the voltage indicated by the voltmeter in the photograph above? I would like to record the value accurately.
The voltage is 5 V
